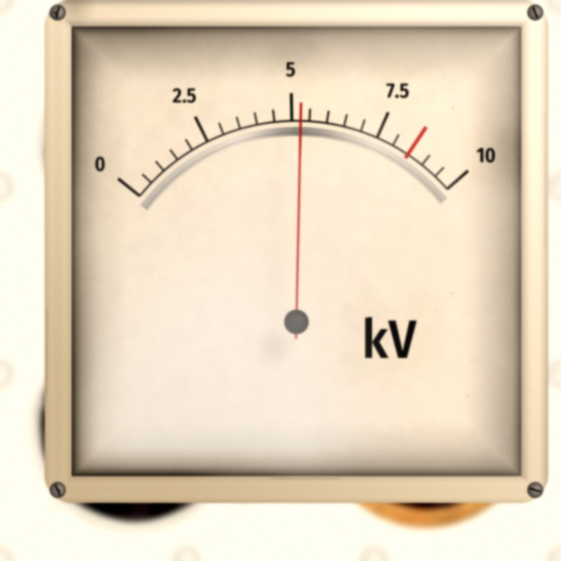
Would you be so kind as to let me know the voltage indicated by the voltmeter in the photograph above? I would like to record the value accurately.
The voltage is 5.25 kV
